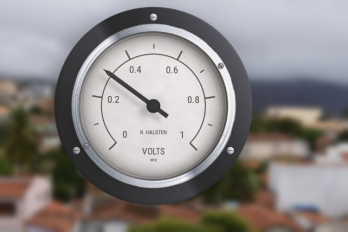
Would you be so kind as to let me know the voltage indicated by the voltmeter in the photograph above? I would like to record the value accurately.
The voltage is 0.3 V
